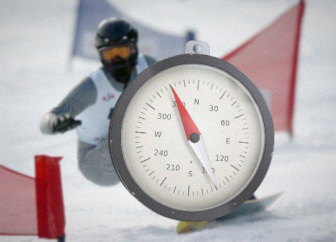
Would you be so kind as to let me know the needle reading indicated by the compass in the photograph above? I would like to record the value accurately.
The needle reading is 330 °
